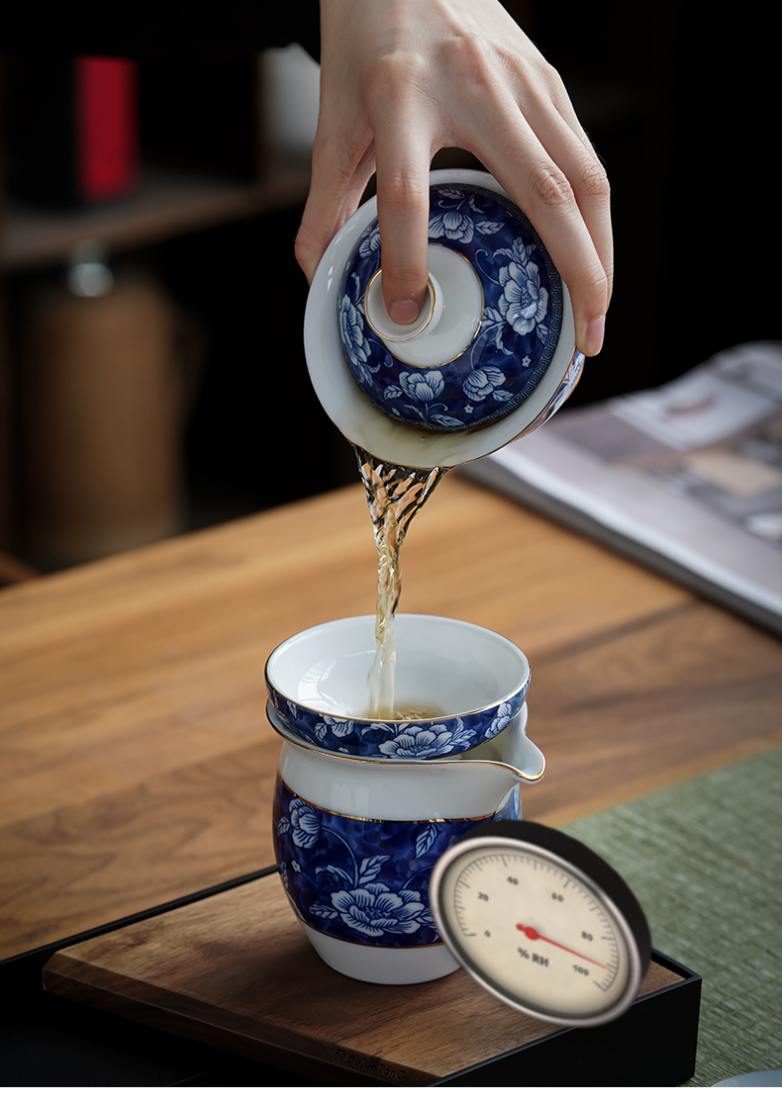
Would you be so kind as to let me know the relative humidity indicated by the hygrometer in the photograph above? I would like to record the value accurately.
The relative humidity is 90 %
